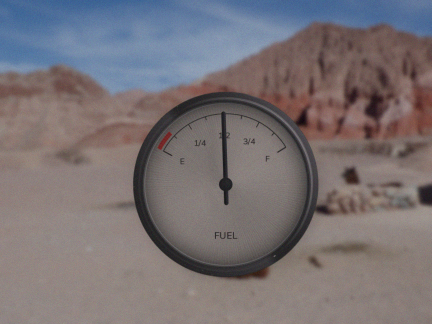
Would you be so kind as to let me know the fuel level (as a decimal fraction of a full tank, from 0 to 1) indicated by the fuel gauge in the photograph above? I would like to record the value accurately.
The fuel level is 0.5
